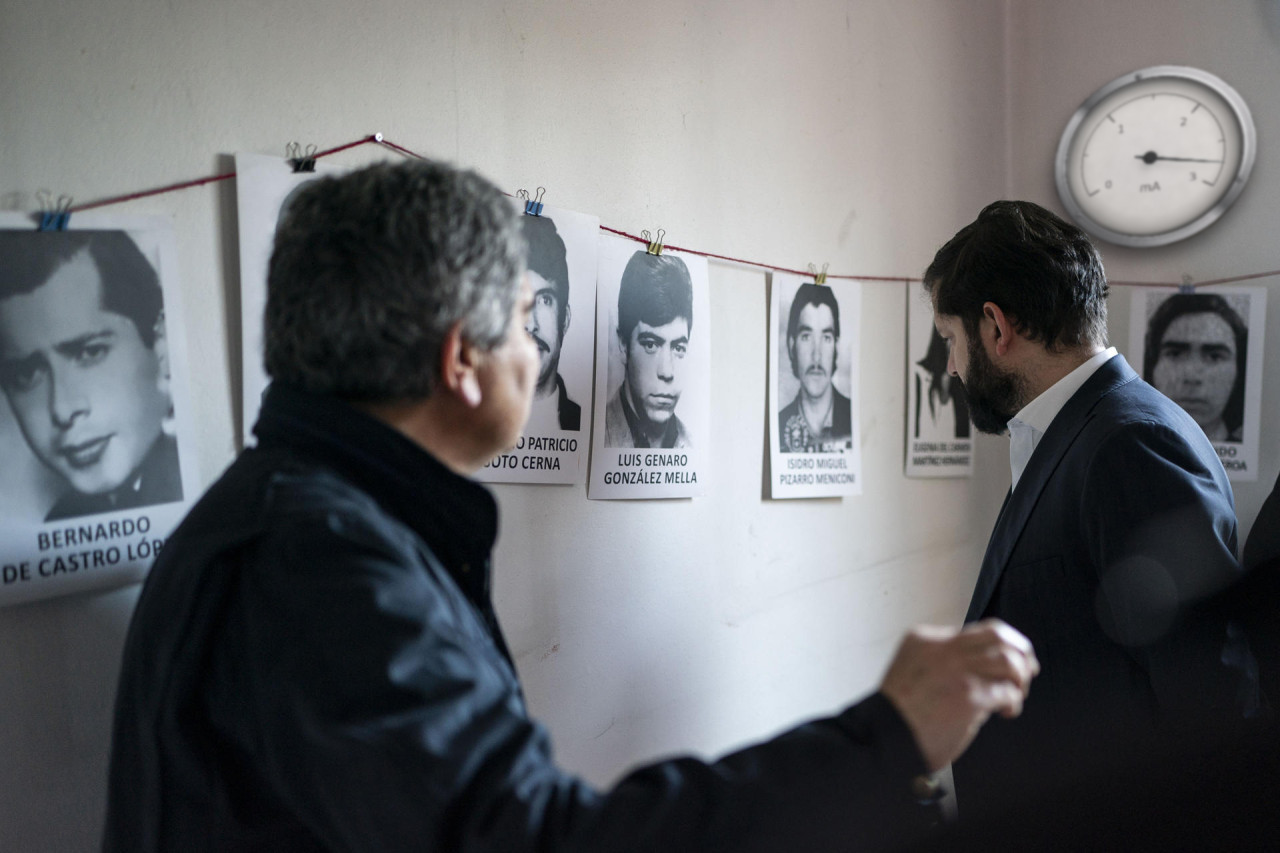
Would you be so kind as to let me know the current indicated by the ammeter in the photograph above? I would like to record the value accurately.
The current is 2.75 mA
